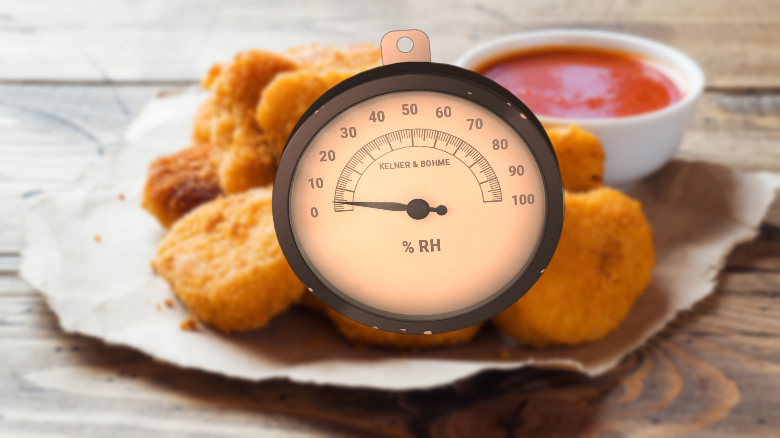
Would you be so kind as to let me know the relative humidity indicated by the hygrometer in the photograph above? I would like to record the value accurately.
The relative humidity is 5 %
